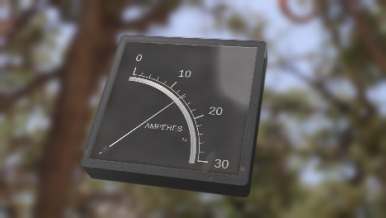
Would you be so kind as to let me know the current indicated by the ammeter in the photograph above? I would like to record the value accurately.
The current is 14 A
